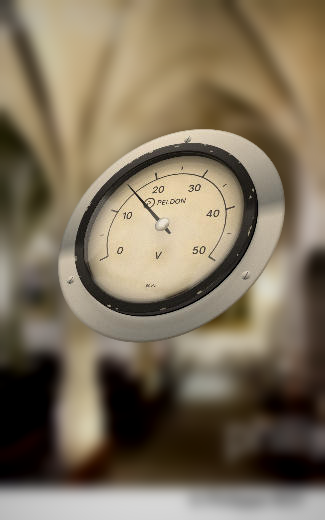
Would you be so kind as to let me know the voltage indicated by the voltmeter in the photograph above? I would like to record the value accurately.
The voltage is 15 V
